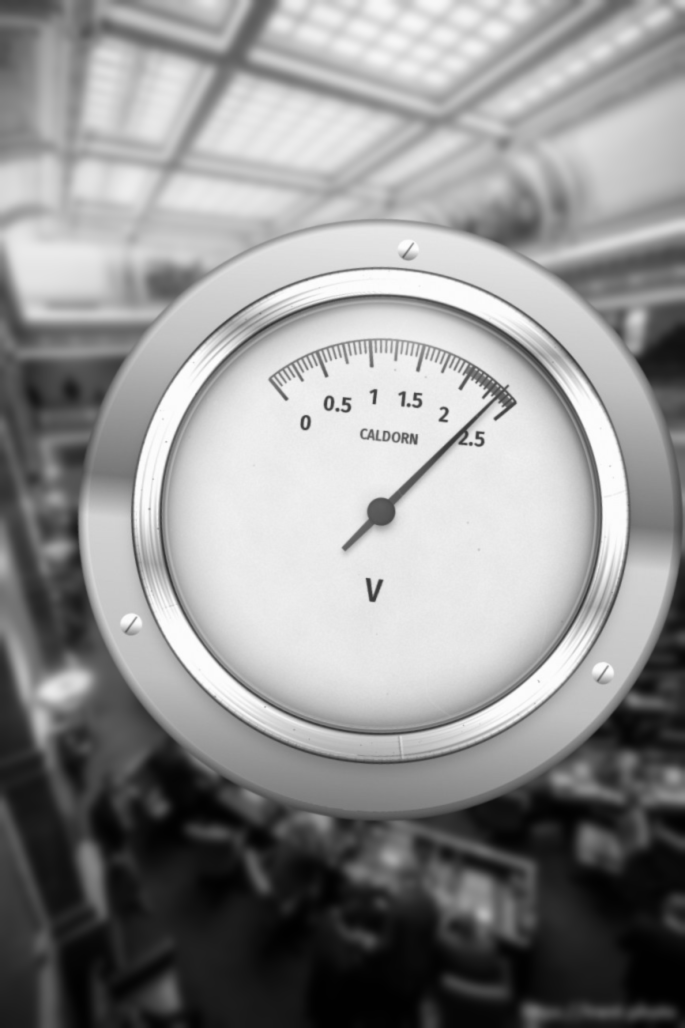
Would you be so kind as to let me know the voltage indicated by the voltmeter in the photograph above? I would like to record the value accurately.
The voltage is 2.35 V
